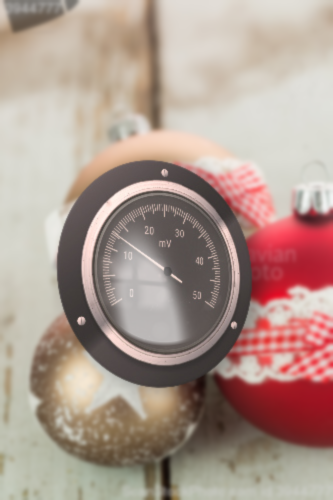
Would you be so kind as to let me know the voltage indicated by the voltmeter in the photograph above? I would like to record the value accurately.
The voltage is 12.5 mV
